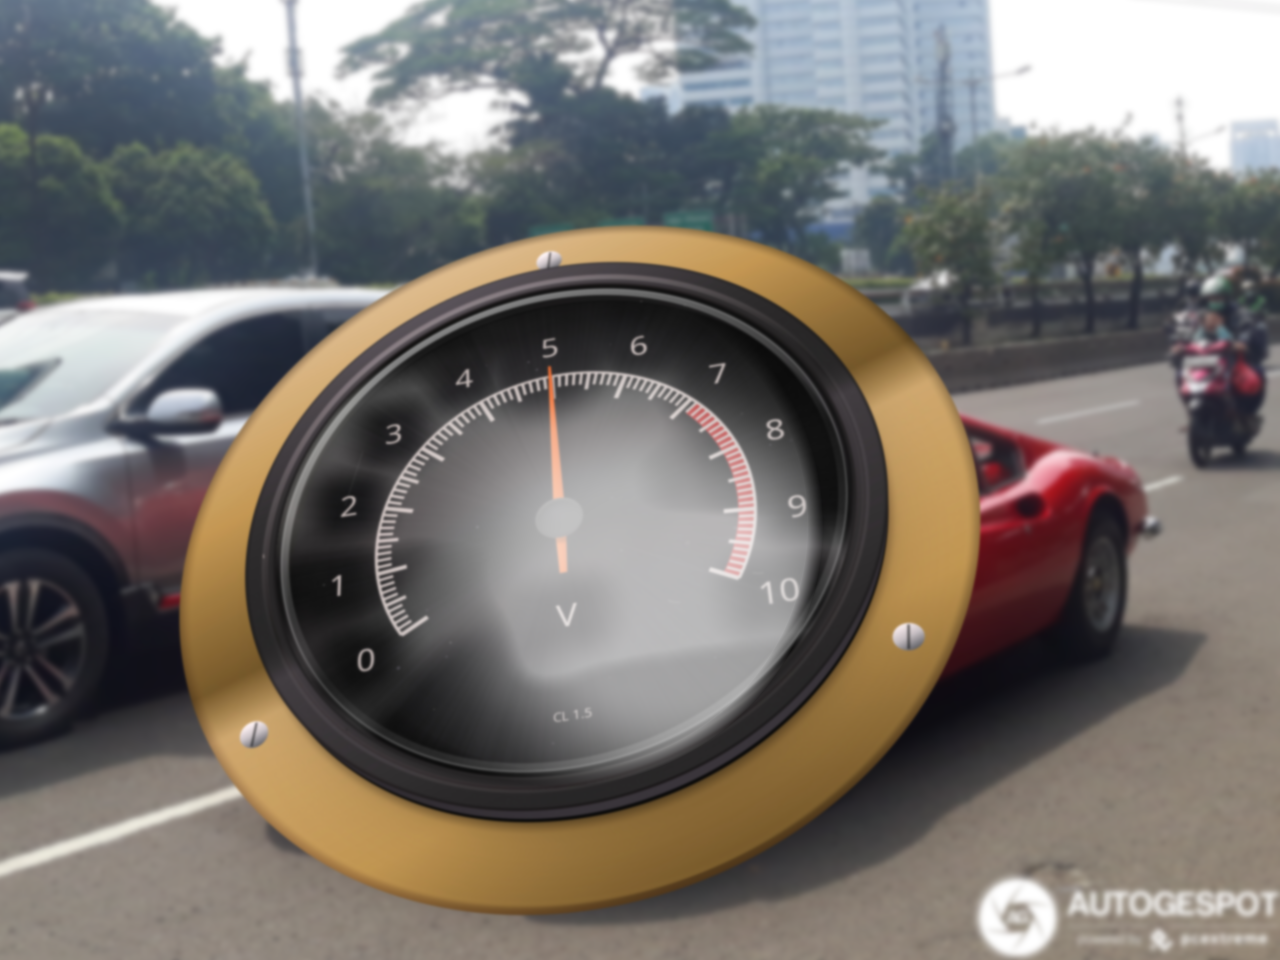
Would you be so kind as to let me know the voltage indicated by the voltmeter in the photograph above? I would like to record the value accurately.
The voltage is 5 V
